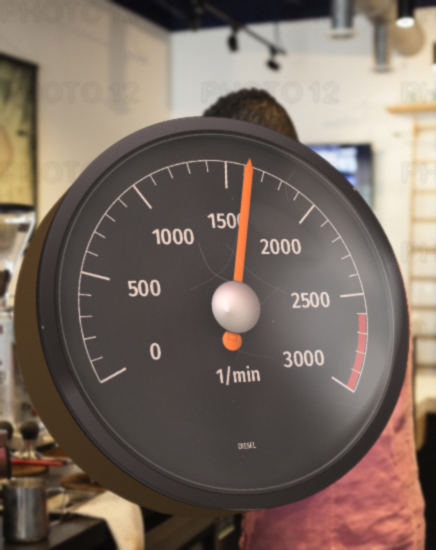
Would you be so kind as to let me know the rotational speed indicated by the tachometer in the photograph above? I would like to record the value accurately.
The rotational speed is 1600 rpm
